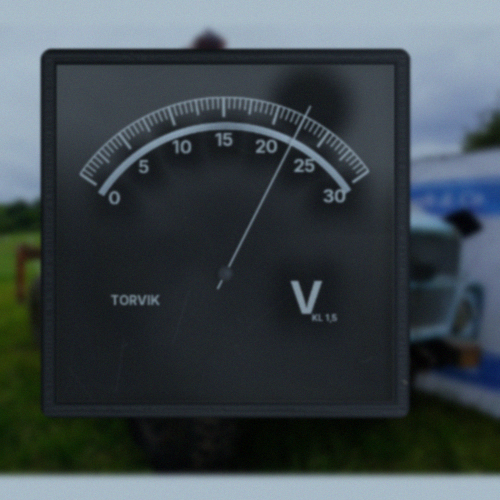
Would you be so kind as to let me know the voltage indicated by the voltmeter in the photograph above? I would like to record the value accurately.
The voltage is 22.5 V
